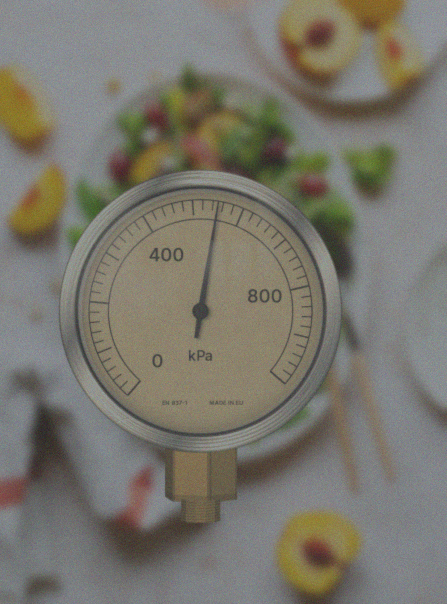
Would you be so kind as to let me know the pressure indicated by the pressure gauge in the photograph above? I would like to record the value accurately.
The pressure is 550 kPa
